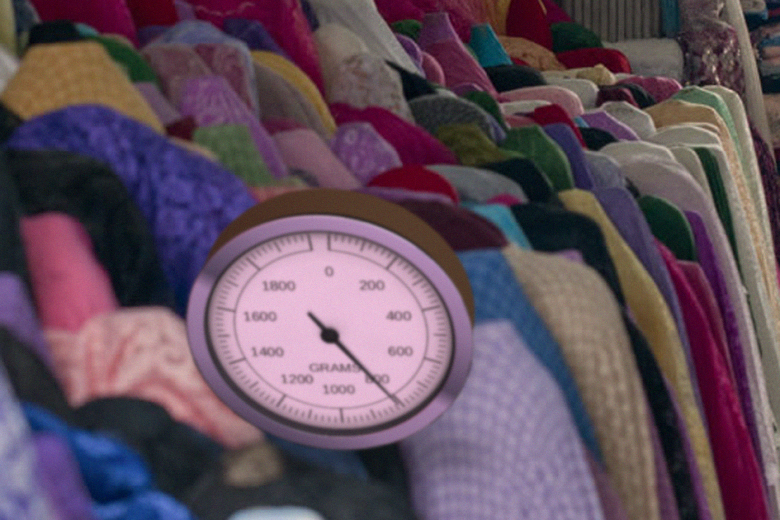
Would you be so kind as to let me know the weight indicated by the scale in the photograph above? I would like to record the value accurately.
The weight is 800 g
